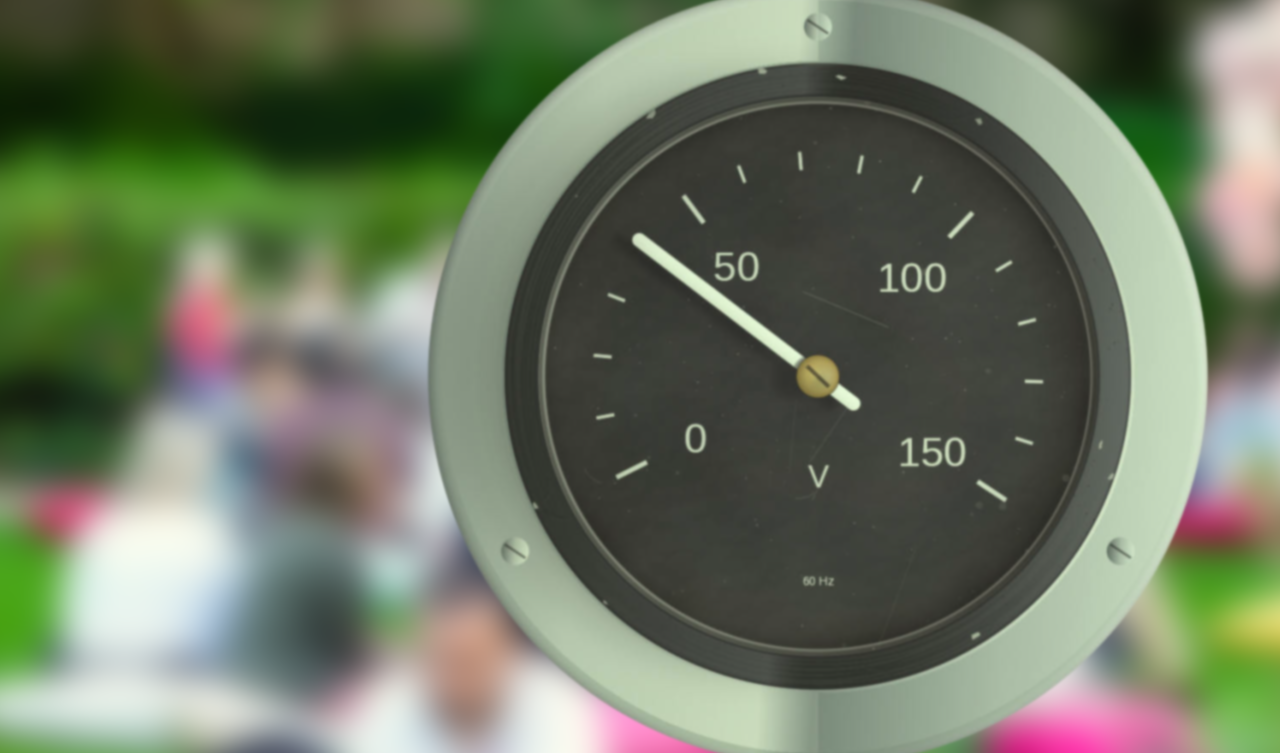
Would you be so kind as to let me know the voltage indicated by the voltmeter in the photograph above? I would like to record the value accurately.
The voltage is 40 V
